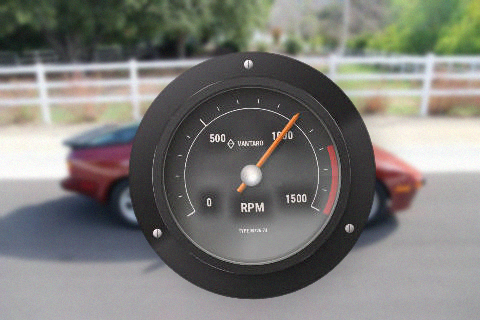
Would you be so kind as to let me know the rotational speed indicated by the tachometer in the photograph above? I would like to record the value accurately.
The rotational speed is 1000 rpm
